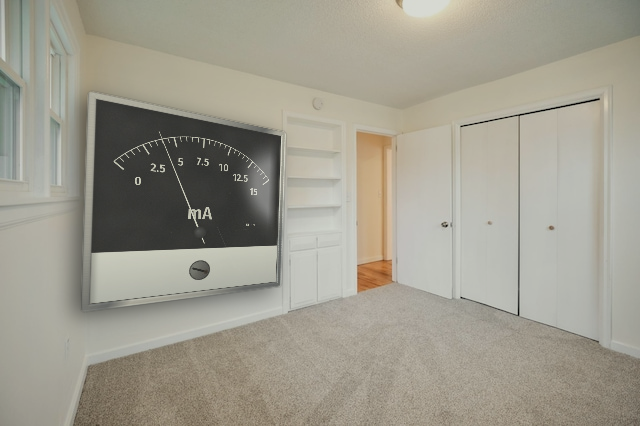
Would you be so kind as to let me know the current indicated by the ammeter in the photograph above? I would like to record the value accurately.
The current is 4 mA
